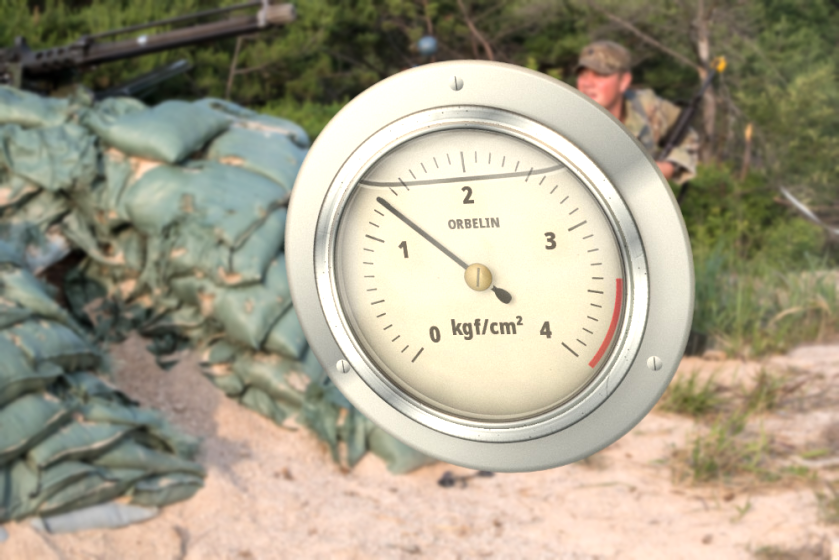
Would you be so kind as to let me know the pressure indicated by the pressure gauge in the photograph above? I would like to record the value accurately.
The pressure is 1.3 kg/cm²
